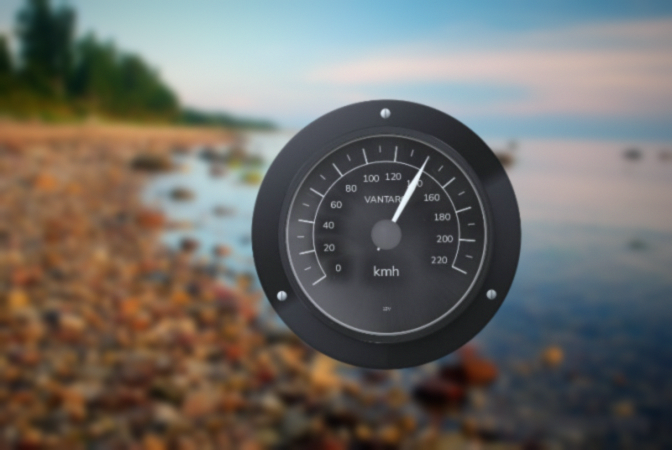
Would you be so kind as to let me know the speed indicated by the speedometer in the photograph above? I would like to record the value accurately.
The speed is 140 km/h
